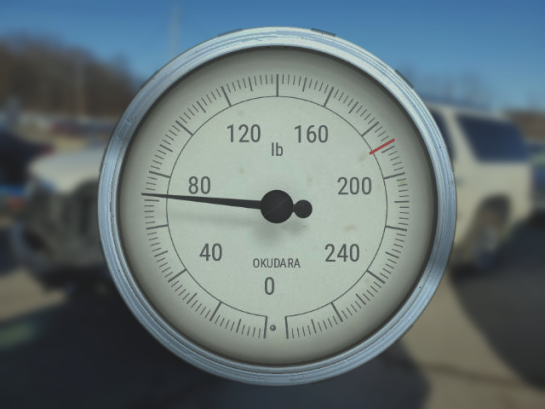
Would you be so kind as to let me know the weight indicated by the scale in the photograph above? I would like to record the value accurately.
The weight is 72 lb
